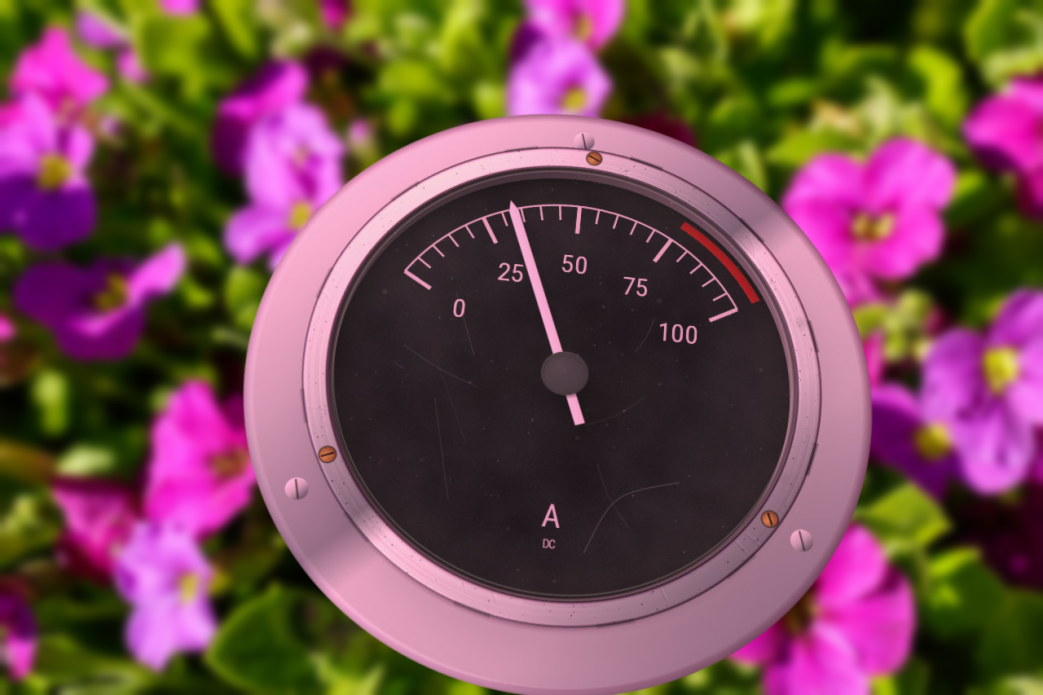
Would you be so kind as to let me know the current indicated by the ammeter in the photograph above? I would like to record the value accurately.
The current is 32.5 A
